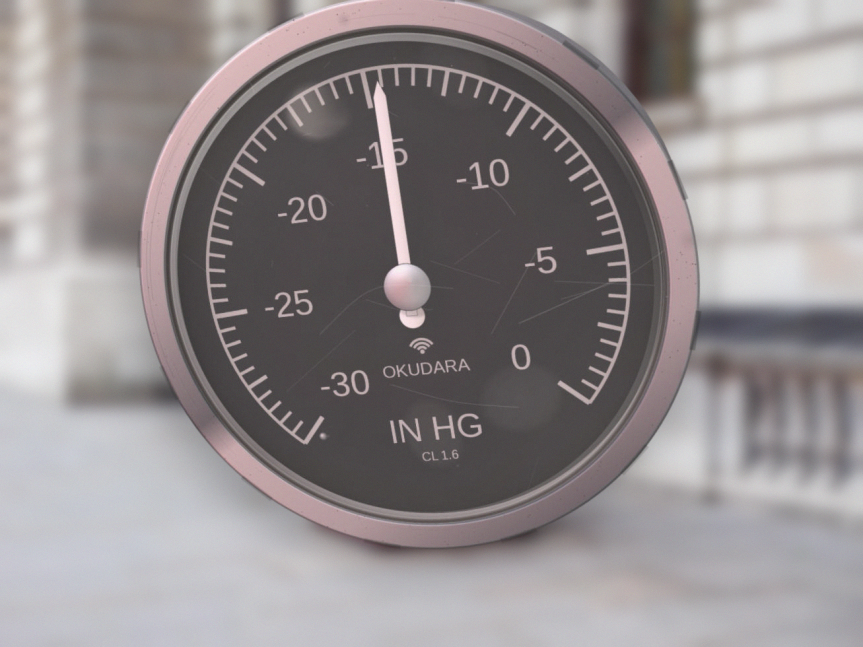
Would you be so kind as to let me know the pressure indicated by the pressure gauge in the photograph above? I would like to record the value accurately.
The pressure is -14.5 inHg
